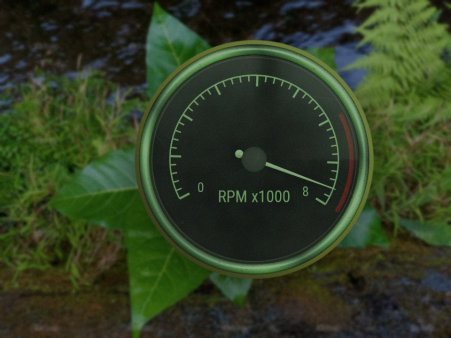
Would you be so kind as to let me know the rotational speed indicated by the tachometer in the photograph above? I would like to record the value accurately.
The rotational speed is 7600 rpm
